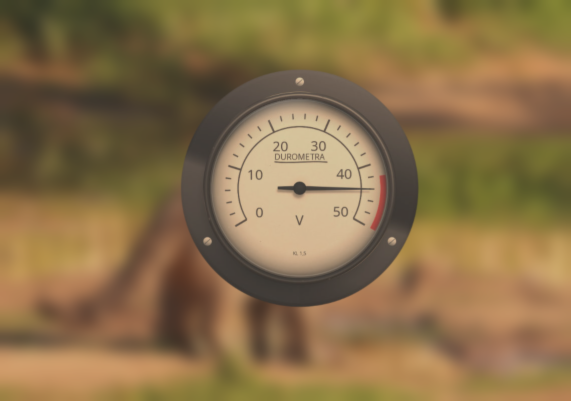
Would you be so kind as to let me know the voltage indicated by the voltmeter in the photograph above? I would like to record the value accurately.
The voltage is 44 V
